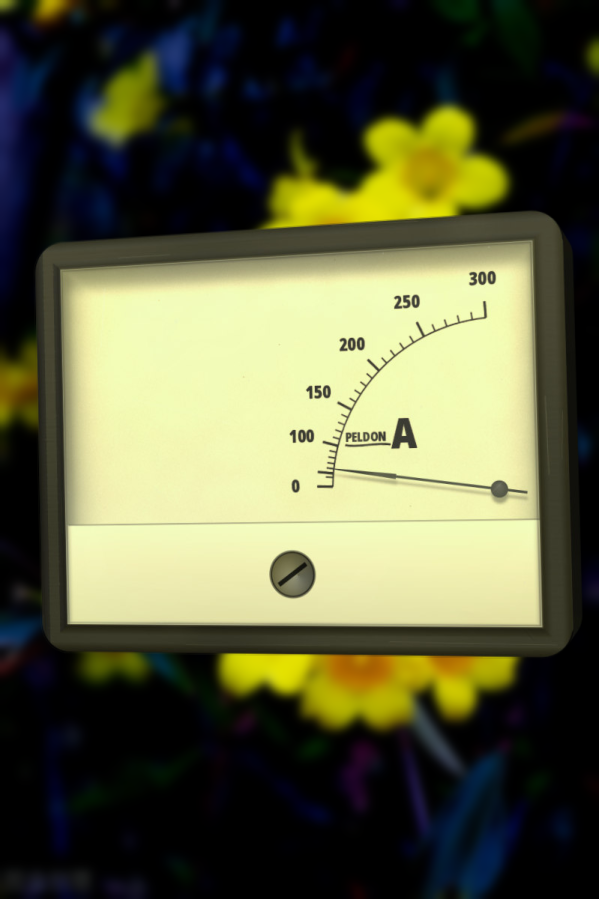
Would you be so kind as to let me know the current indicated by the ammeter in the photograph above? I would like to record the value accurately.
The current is 60 A
